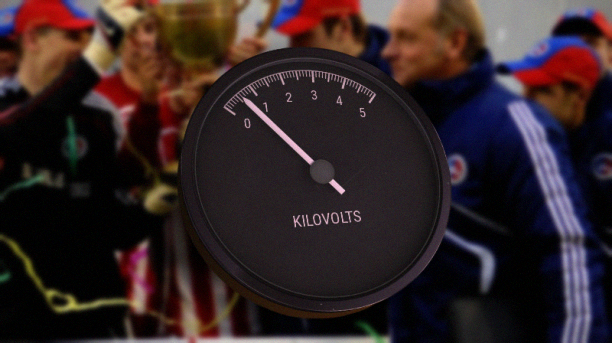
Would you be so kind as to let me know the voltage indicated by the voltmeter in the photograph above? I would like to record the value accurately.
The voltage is 0.5 kV
